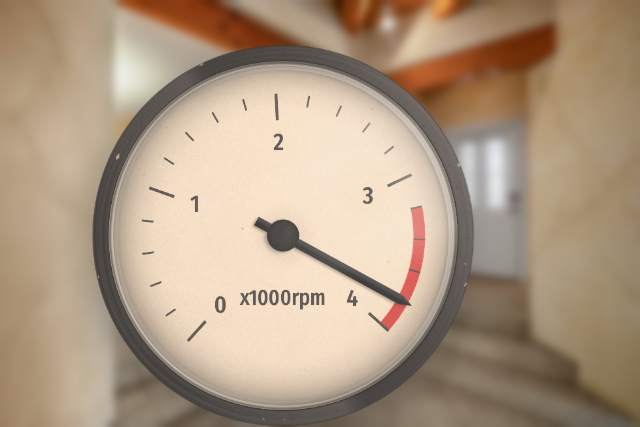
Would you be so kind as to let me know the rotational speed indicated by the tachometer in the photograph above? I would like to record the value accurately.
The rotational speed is 3800 rpm
